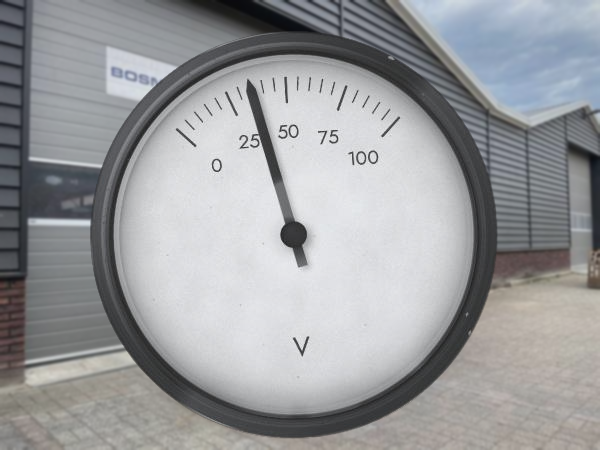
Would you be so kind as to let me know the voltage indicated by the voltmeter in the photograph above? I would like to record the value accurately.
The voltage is 35 V
